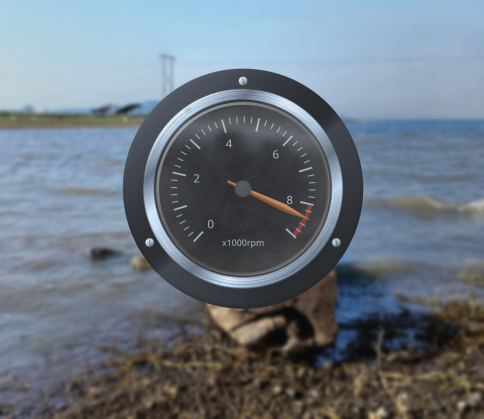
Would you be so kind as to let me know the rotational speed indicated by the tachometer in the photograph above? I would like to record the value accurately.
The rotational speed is 8400 rpm
